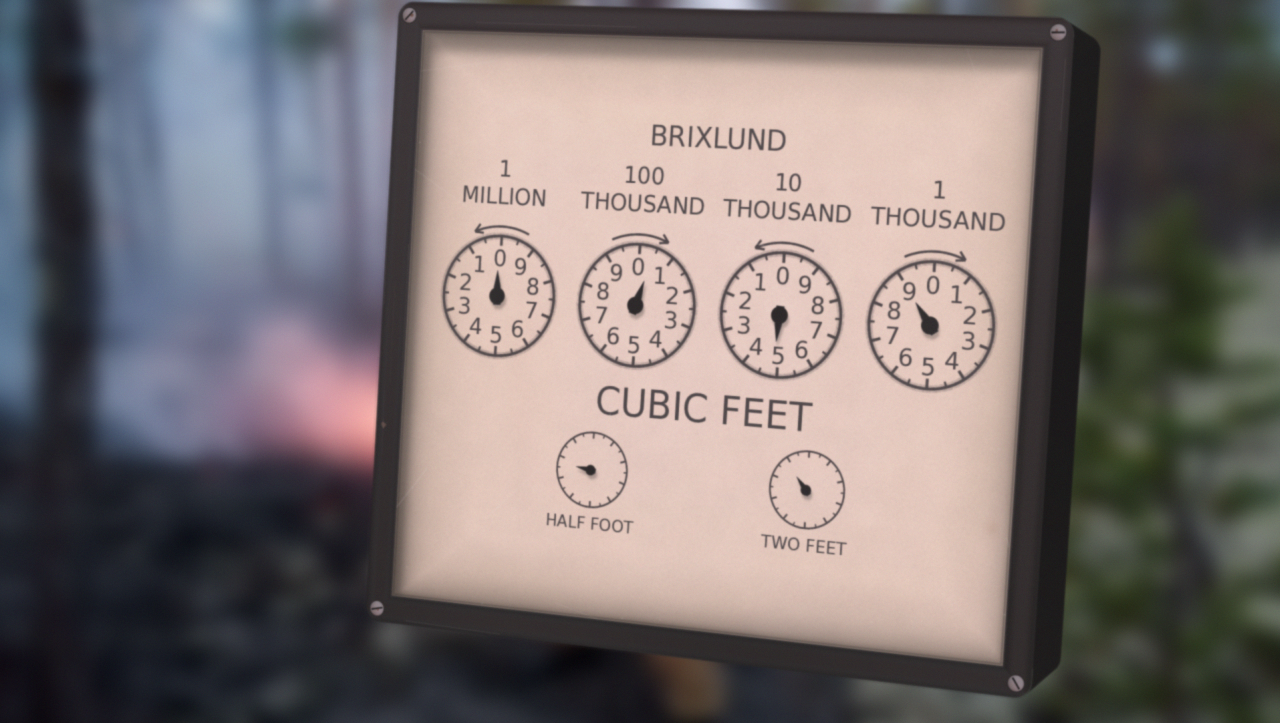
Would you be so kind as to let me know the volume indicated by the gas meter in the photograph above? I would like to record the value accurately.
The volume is 4900 ft³
